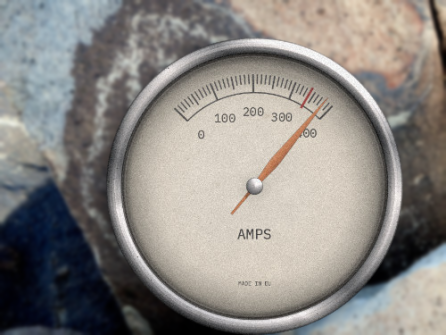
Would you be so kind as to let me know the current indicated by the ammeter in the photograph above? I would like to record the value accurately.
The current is 380 A
